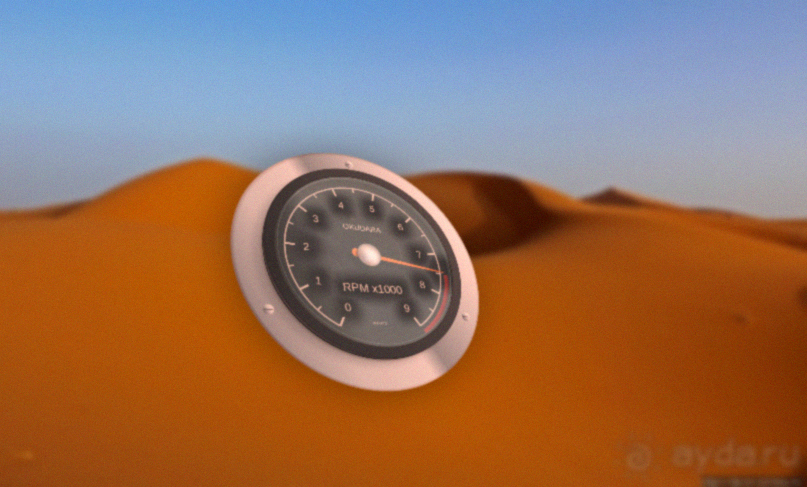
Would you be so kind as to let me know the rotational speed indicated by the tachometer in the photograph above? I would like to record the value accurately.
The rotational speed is 7500 rpm
